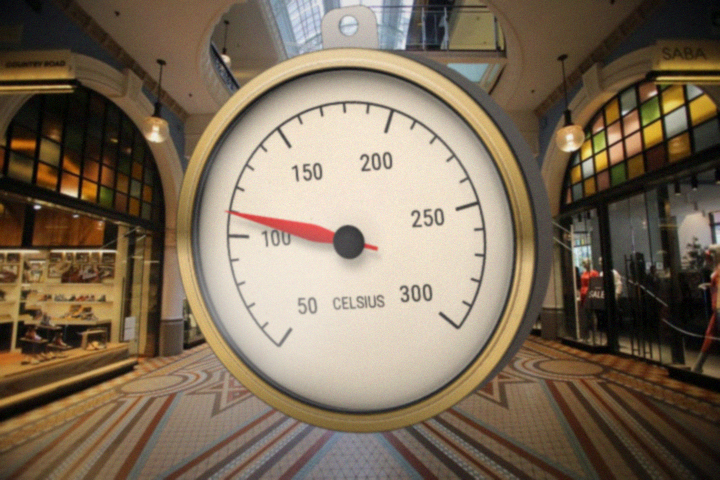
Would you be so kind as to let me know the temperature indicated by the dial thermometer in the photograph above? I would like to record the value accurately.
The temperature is 110 °C
